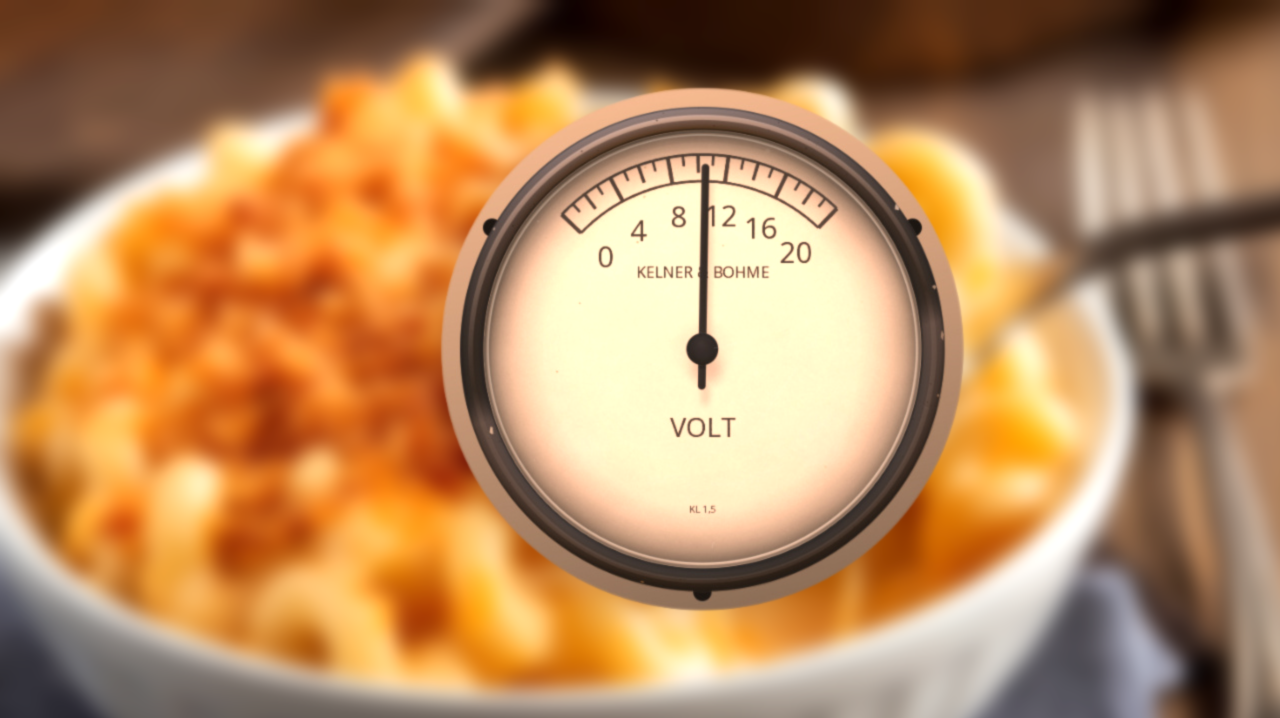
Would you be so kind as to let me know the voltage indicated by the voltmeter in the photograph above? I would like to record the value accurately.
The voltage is 10.5 V
